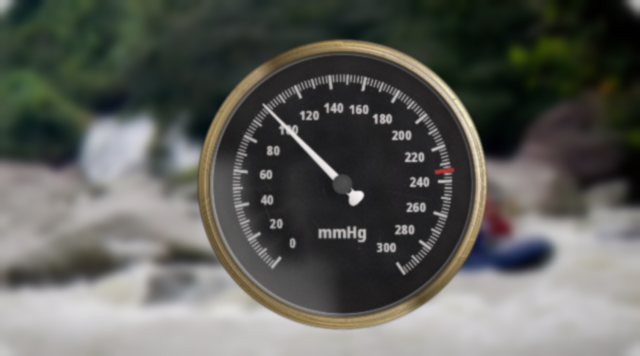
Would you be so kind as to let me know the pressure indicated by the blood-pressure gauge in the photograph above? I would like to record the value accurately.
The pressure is 100 mmHg
